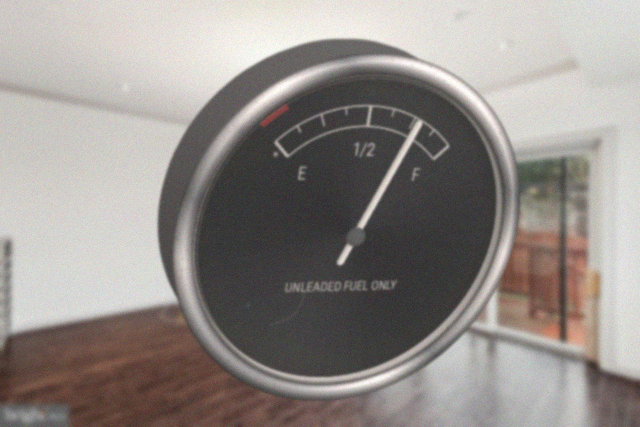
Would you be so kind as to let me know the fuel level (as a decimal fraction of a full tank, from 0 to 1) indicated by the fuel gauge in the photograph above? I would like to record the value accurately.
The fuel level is 0.75
